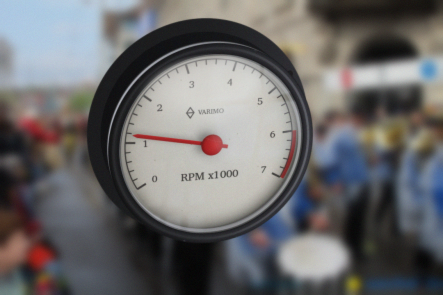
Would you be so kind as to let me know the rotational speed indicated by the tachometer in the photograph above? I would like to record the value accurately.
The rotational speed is 1200 rpm
